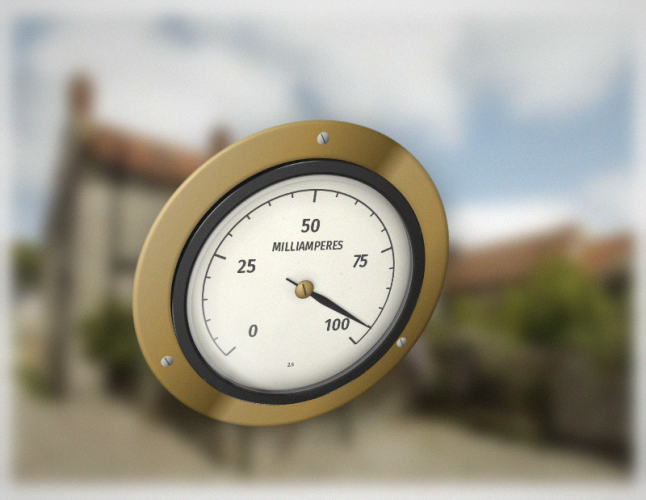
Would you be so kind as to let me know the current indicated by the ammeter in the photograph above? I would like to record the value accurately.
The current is 95 mA
